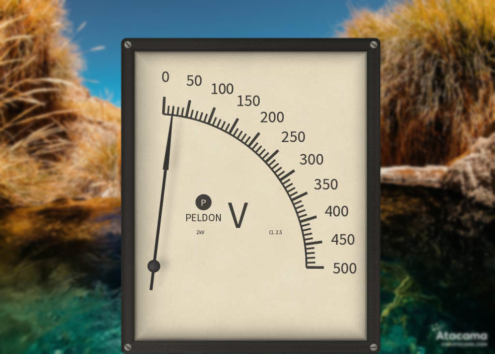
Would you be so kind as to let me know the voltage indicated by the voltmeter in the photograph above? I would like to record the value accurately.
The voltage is 20 V
